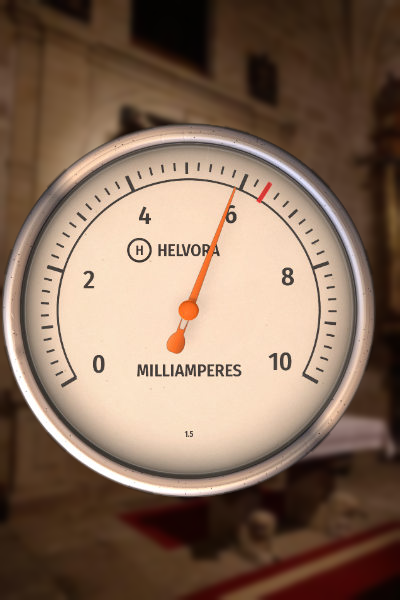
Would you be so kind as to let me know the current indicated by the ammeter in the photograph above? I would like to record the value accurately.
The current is 5.9 mA
